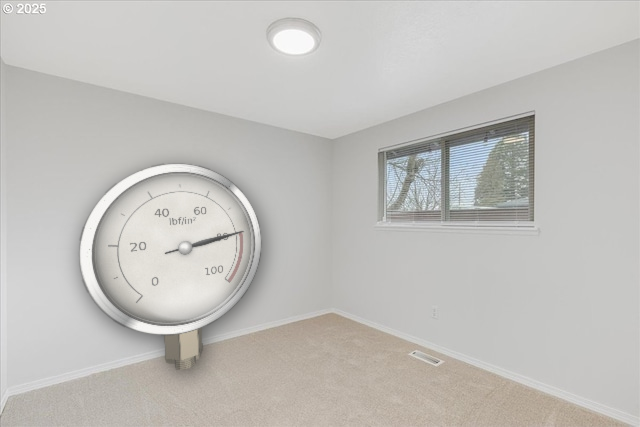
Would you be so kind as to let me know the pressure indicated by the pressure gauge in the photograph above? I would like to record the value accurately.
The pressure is 80 psi
